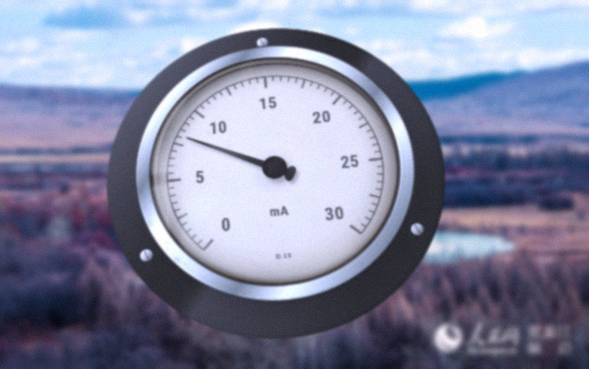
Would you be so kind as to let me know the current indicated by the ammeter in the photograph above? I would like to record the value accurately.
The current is 8 mA
